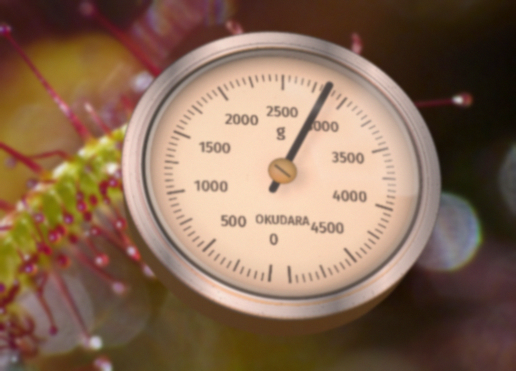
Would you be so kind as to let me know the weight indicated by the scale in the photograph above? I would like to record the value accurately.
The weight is 2850 g
